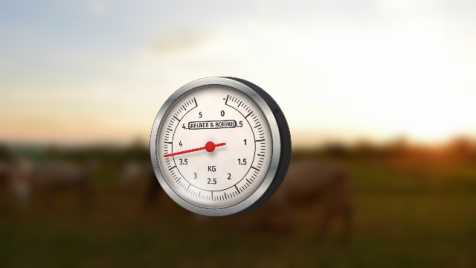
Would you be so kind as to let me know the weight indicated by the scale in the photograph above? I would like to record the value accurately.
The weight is 3.75 kg
